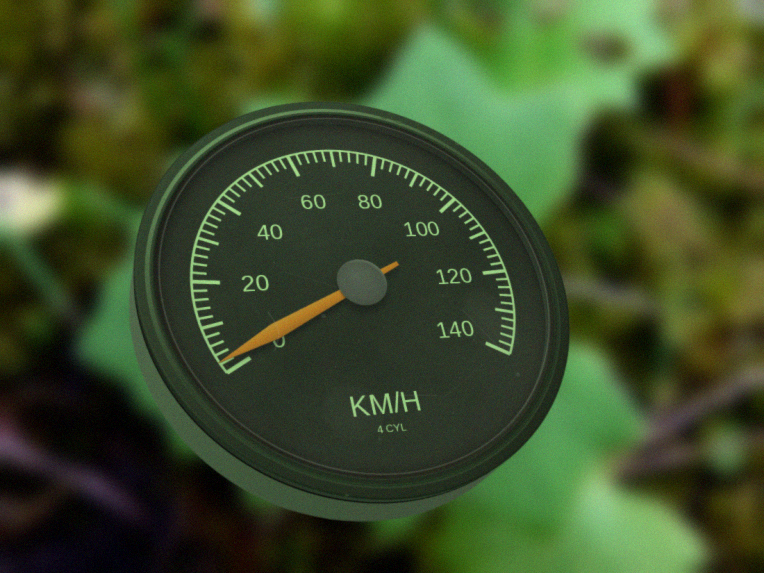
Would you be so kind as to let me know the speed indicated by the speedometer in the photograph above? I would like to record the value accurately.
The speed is 2 km/h
